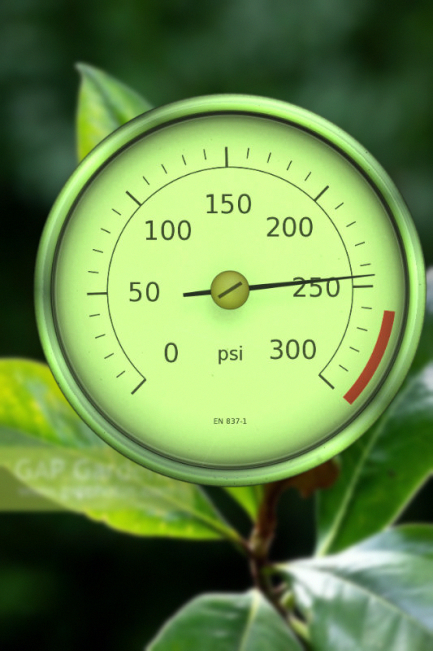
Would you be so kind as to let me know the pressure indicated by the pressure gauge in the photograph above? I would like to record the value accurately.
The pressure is 245 psi
